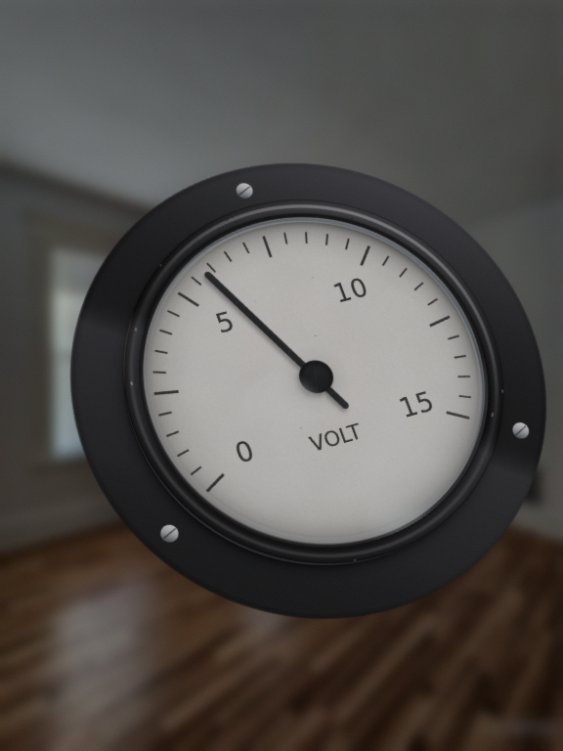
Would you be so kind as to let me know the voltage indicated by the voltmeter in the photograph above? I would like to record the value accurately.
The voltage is 5.75 V
